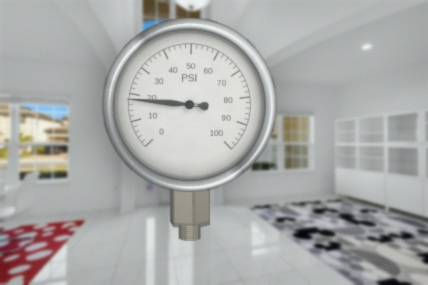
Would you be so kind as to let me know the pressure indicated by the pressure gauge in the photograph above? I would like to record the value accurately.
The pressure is 18 psi
